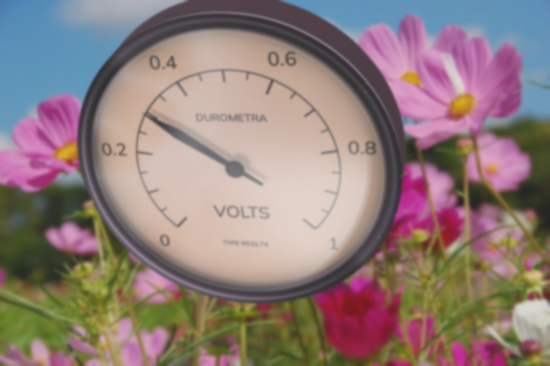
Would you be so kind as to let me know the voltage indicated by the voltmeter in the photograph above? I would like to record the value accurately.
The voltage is 0.3 V
